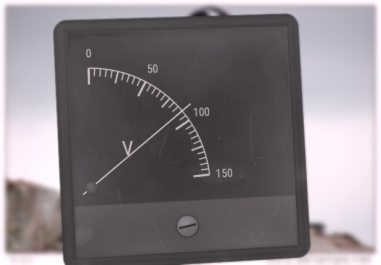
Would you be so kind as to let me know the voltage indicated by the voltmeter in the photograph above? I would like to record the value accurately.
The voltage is 90 V
